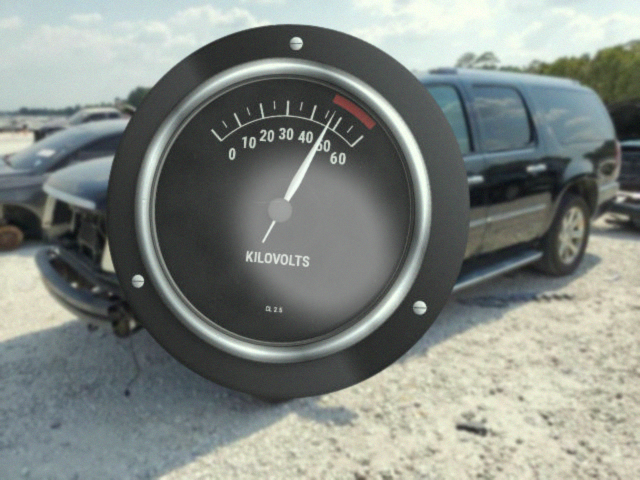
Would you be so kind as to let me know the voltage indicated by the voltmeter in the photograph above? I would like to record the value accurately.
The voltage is 47.5 kV
